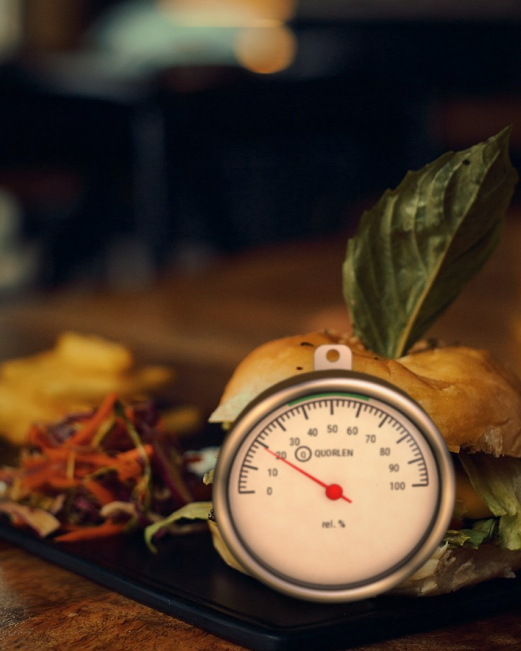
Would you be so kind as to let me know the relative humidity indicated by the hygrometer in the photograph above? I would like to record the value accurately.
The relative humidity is 20 %
